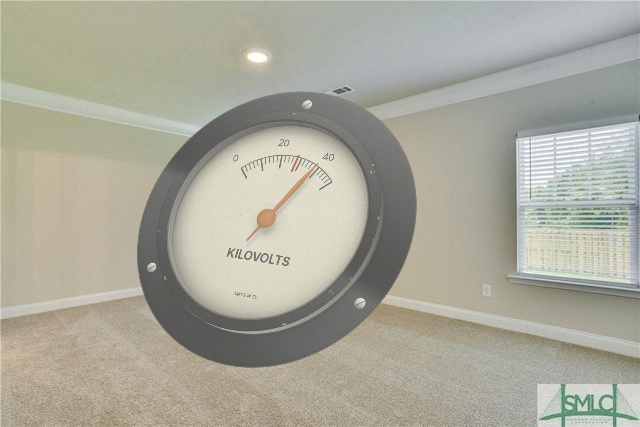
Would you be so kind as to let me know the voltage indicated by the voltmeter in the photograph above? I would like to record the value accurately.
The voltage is 40 kV
